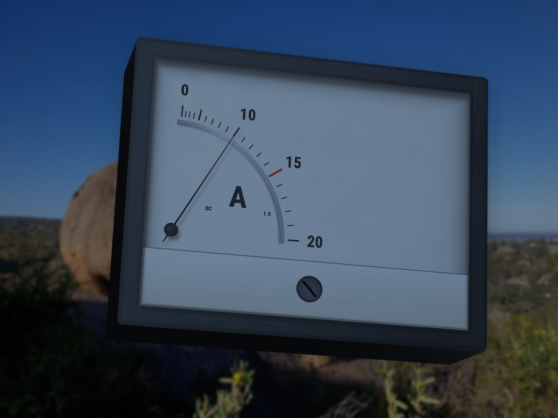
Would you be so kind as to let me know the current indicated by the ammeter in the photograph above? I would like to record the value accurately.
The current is 10 A
